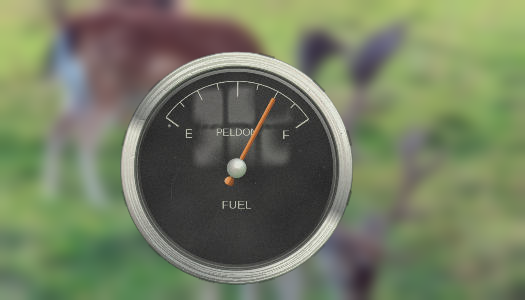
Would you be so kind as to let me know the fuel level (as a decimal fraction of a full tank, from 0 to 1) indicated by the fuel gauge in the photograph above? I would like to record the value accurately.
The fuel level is 0.75
